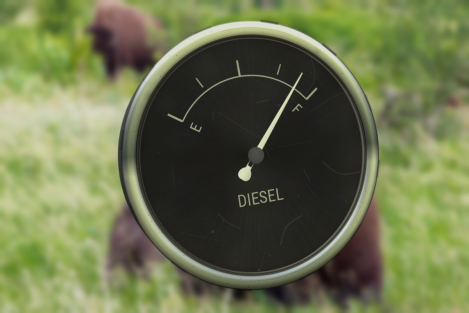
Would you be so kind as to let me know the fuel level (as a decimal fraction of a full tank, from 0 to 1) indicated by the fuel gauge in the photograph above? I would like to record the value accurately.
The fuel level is 0.875
